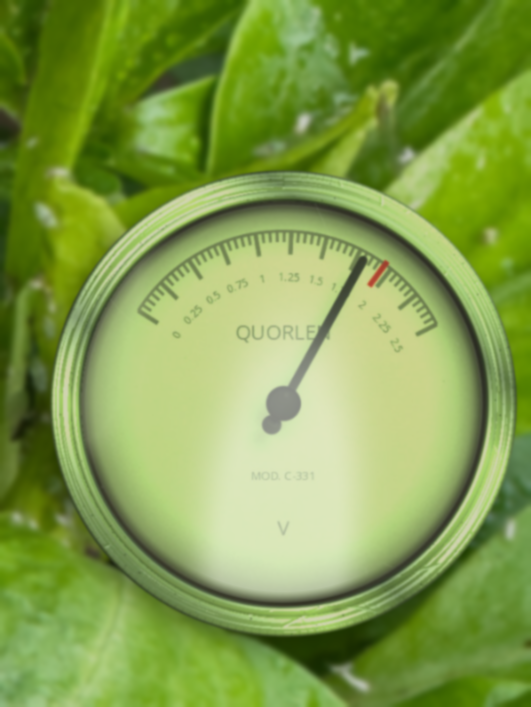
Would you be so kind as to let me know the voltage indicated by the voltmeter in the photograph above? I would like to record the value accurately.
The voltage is 1.8 V
